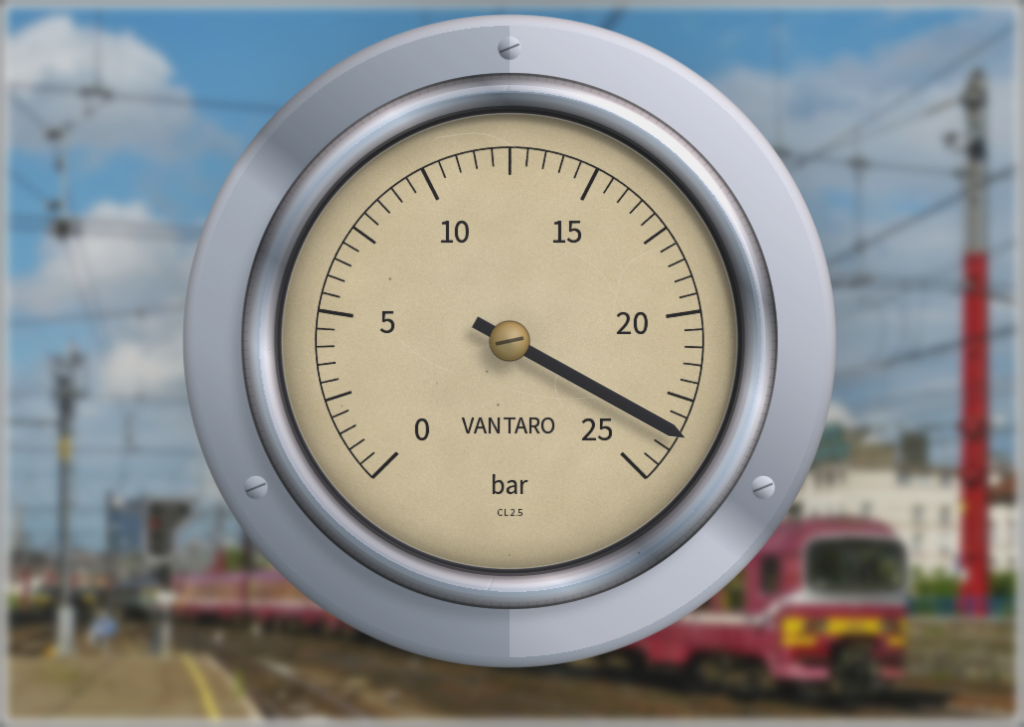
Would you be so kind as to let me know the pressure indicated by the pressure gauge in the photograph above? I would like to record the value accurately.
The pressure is 23.5 bar
